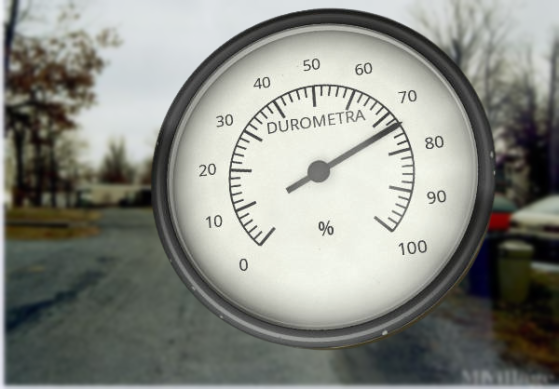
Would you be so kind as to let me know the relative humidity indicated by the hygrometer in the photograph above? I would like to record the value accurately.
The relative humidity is 74 %
